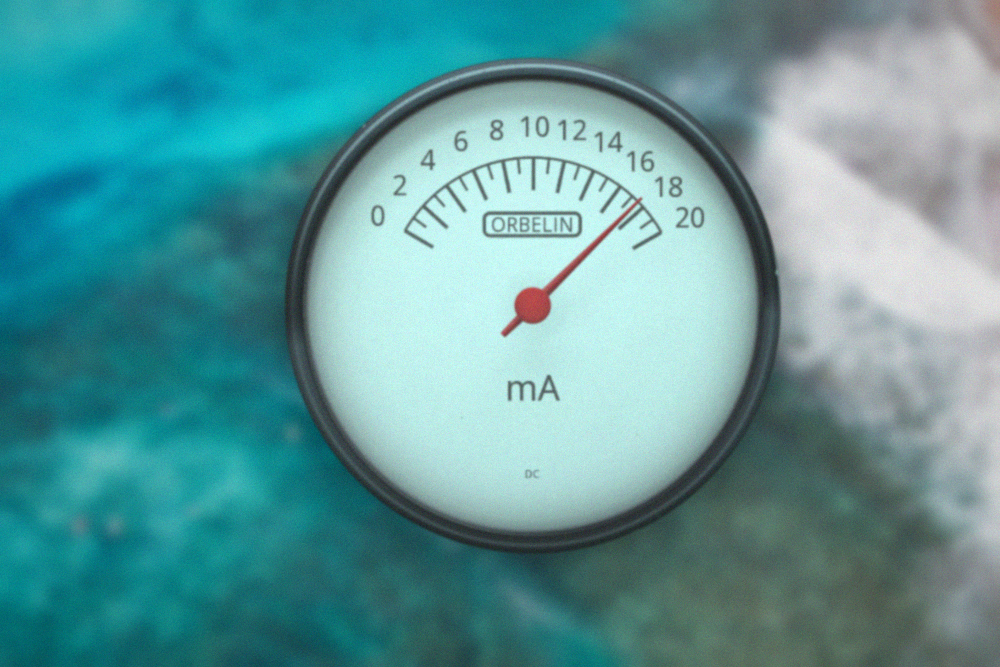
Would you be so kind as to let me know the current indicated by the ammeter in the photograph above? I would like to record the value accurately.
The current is 17.5 mA
